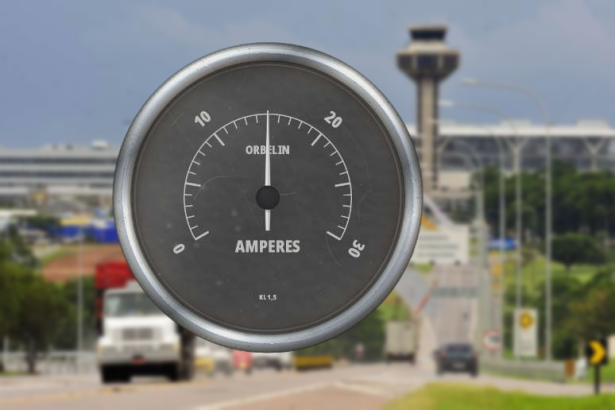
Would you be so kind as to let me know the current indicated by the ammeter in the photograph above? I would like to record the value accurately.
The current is 15 A
